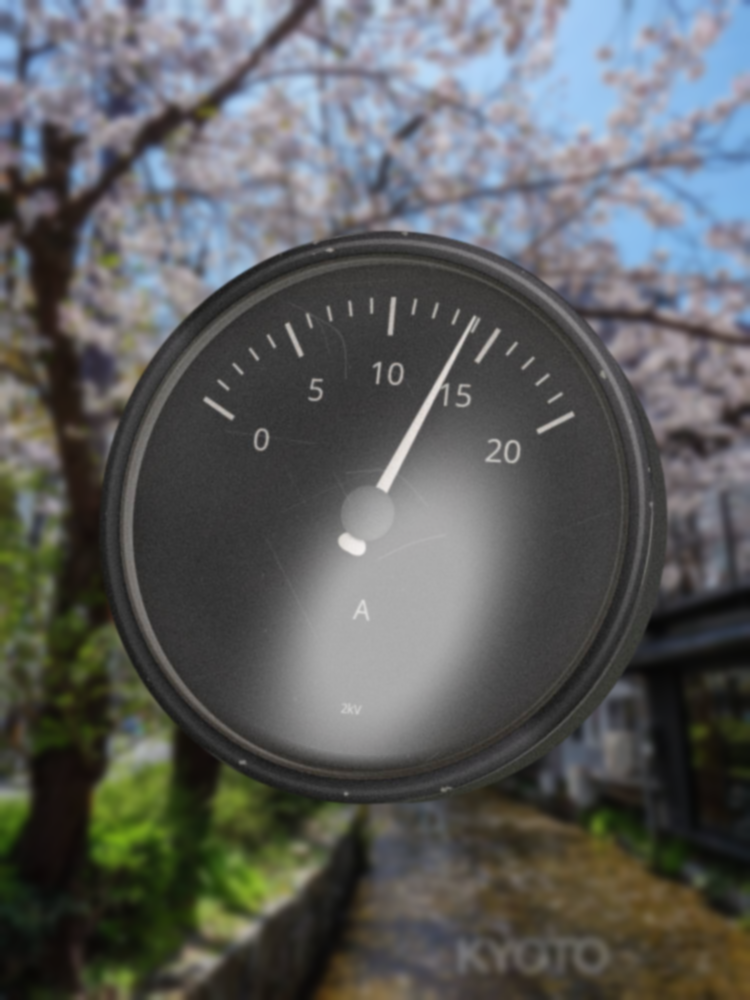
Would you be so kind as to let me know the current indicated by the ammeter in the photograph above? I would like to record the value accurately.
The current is 14 A
